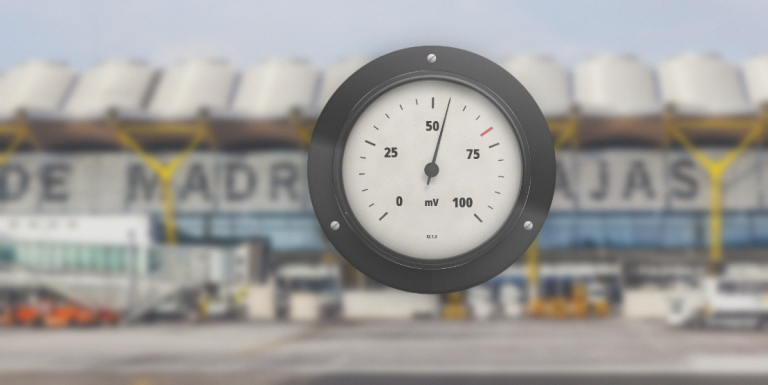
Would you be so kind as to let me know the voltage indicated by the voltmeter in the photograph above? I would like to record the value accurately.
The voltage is 55 mV
